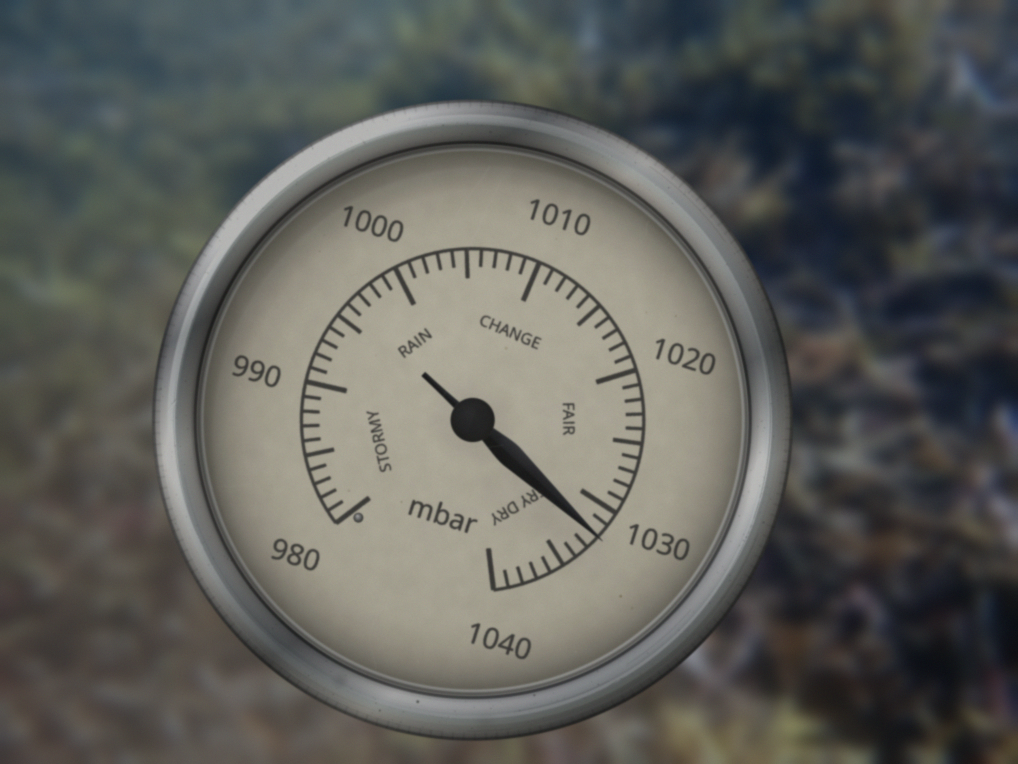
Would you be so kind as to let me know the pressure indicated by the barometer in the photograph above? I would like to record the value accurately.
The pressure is 1032 mbar
